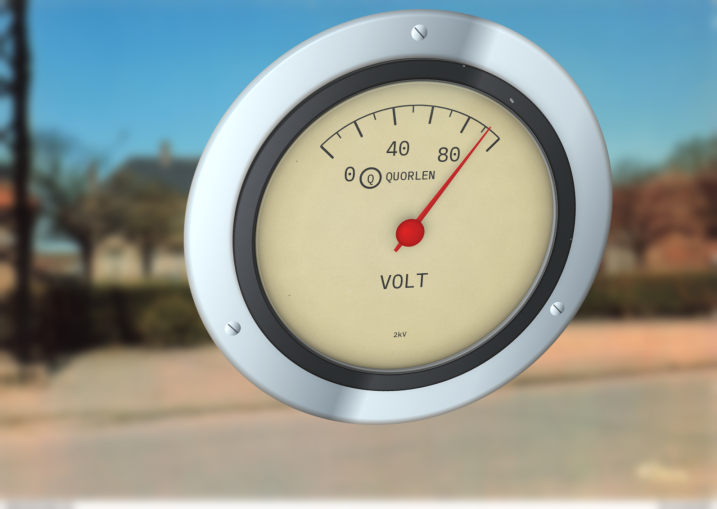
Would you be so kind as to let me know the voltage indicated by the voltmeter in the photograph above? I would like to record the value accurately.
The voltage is 90 V
